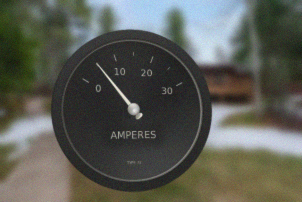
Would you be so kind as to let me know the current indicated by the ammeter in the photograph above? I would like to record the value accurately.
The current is 5 A
